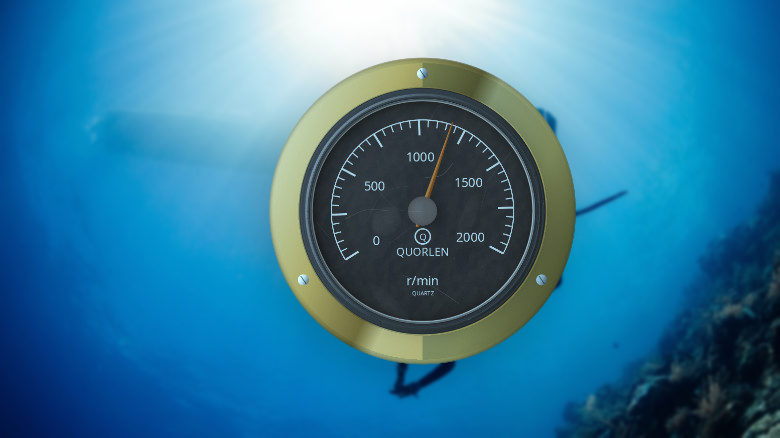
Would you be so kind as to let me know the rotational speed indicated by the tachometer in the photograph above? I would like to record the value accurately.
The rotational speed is 1175 rpm
